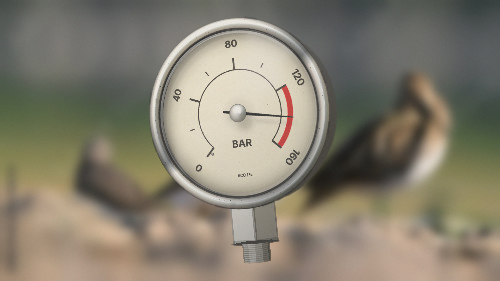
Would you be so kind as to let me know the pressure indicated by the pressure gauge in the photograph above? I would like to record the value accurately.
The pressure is 140 bar
